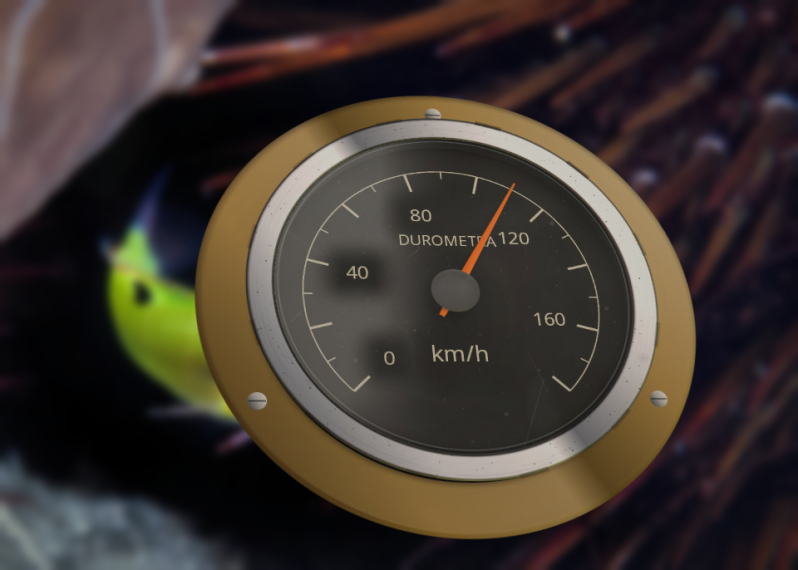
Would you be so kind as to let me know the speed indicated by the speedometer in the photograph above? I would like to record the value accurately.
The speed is 110 km/h
